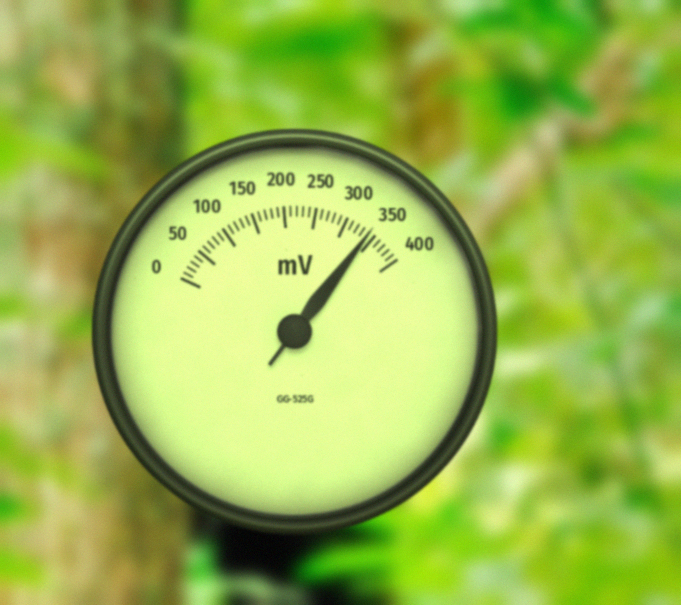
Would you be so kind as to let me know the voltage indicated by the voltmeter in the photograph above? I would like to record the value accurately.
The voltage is 340 mV
